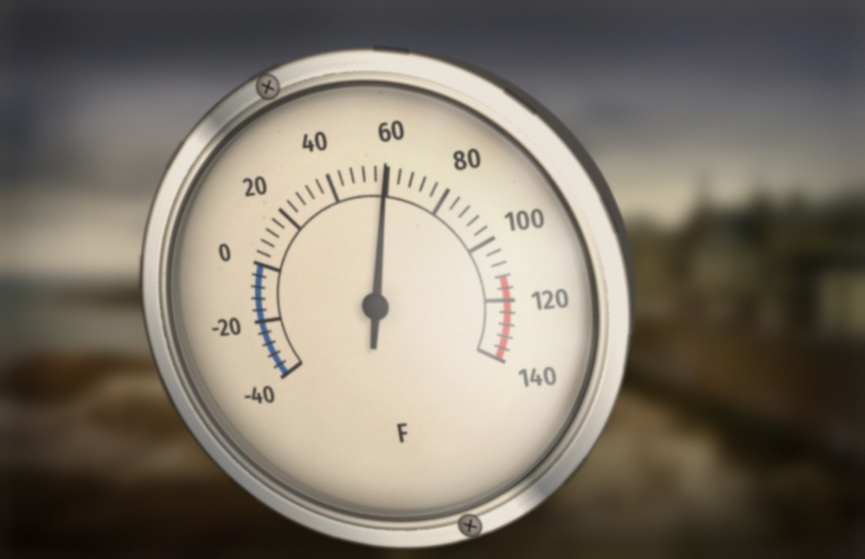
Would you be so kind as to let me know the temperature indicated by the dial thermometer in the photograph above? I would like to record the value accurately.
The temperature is 60 °F
